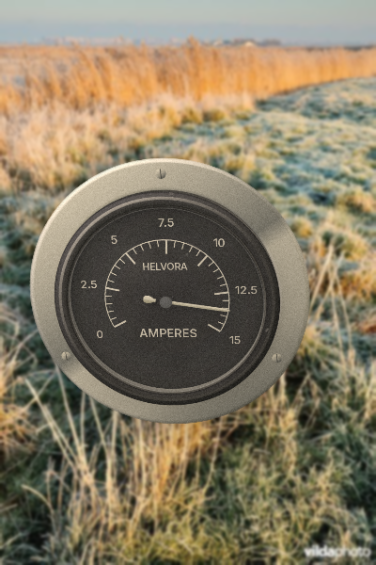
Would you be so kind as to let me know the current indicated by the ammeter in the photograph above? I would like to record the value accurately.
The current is 13.5 A
